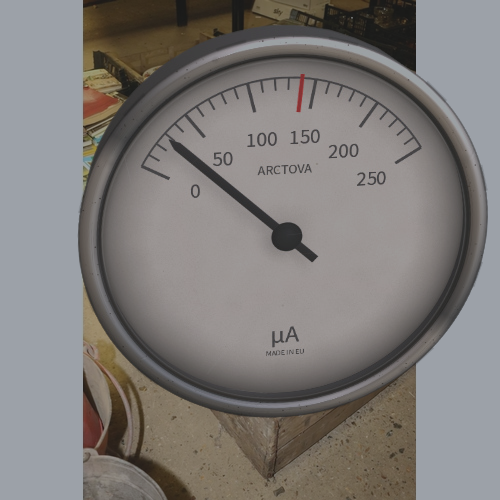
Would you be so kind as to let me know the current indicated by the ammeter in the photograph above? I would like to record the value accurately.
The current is 30 µA
